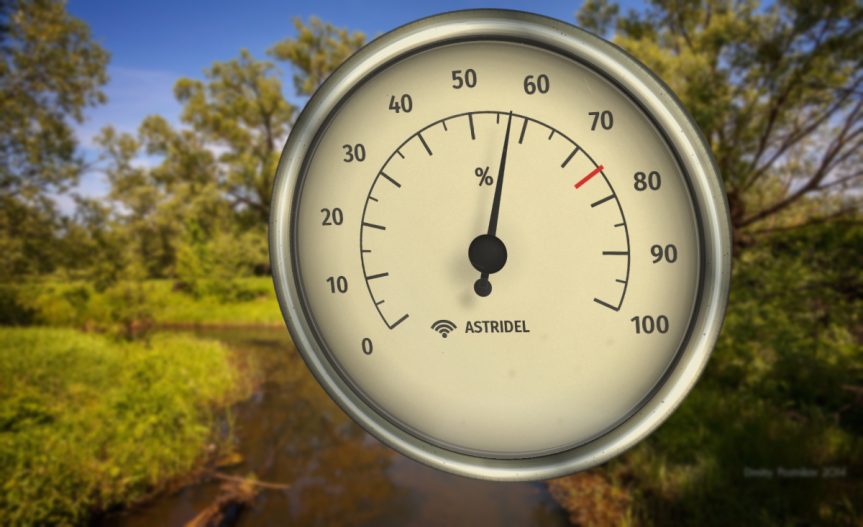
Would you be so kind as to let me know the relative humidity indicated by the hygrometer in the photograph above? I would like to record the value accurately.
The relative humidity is 57.5 %
